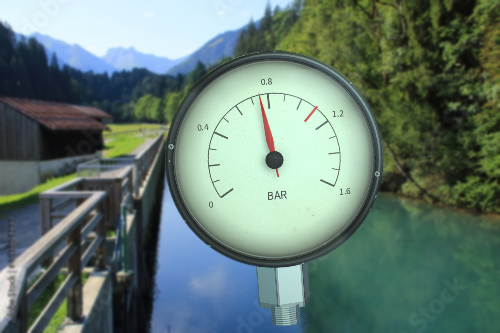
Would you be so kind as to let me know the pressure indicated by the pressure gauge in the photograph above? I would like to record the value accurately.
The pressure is 0.75 bar
